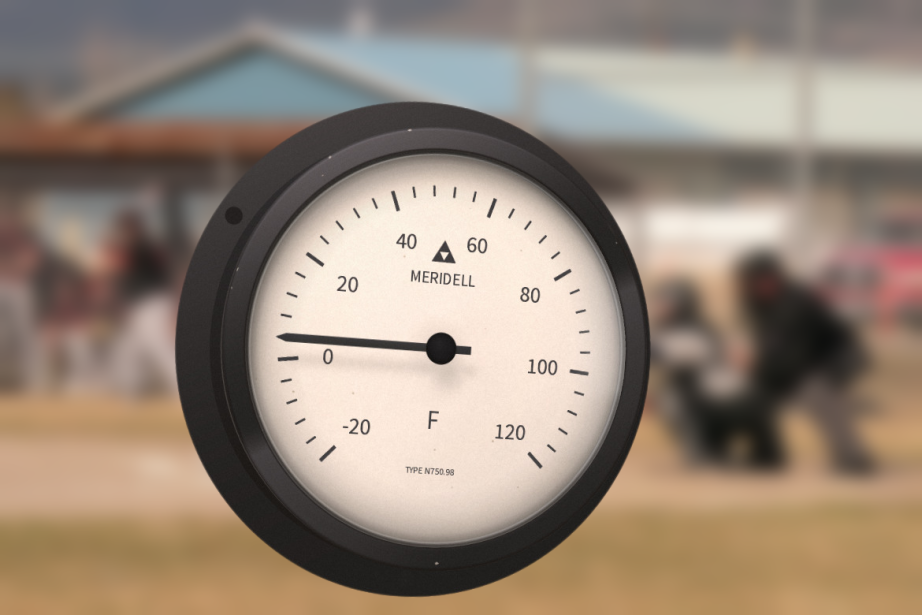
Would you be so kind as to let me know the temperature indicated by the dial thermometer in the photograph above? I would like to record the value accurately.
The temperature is 4 °F
